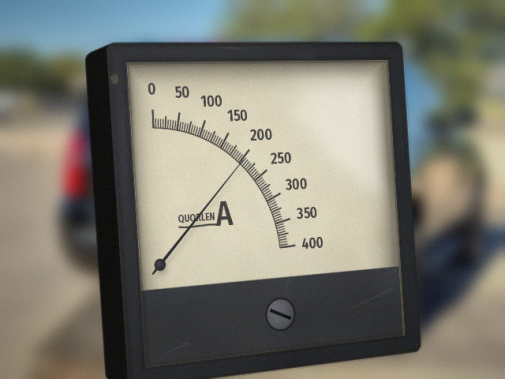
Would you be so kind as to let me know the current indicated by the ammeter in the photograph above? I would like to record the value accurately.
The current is 200 A
